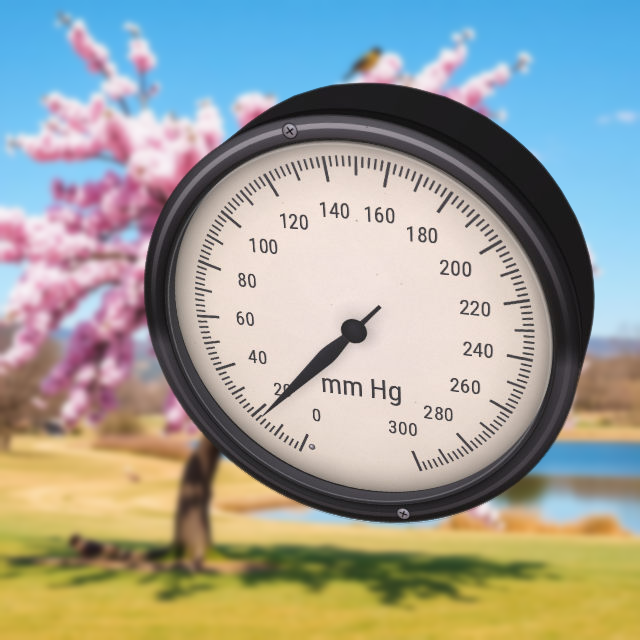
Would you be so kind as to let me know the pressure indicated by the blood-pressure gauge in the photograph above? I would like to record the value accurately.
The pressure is 18 mmHg
